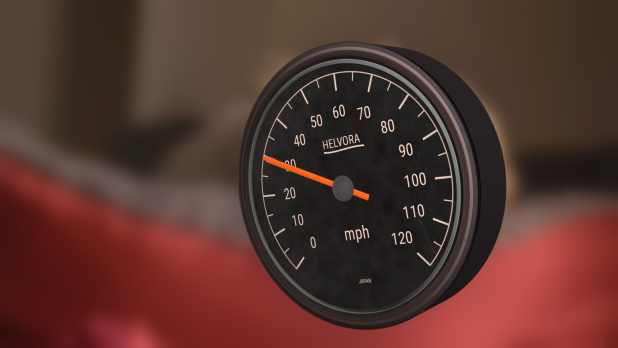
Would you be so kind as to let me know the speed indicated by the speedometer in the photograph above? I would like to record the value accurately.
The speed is 30 mph
